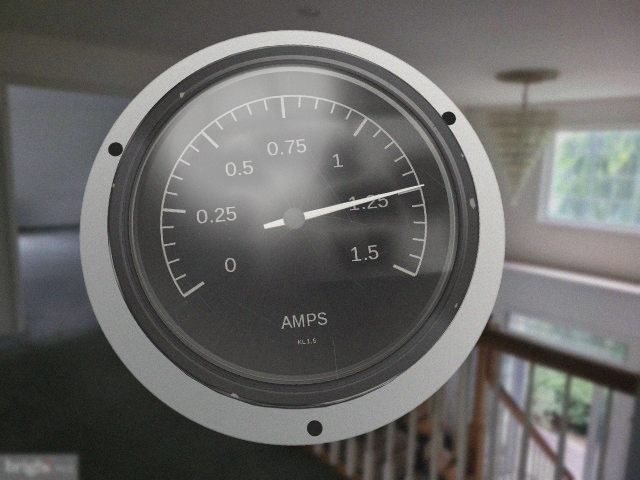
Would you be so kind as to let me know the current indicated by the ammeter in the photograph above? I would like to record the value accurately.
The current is 1.25 A
